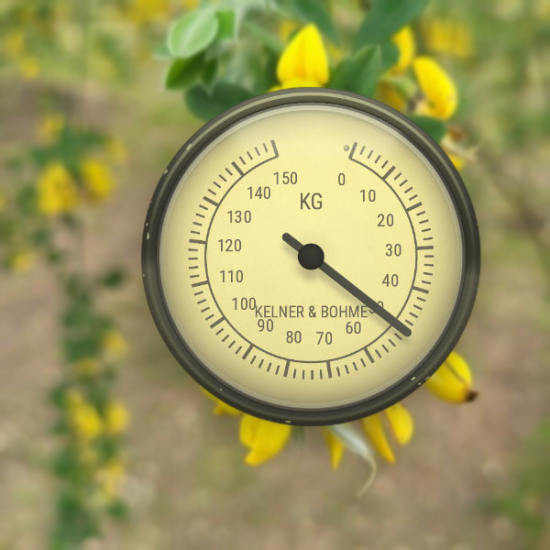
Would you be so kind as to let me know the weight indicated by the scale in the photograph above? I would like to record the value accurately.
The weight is 50 kg
